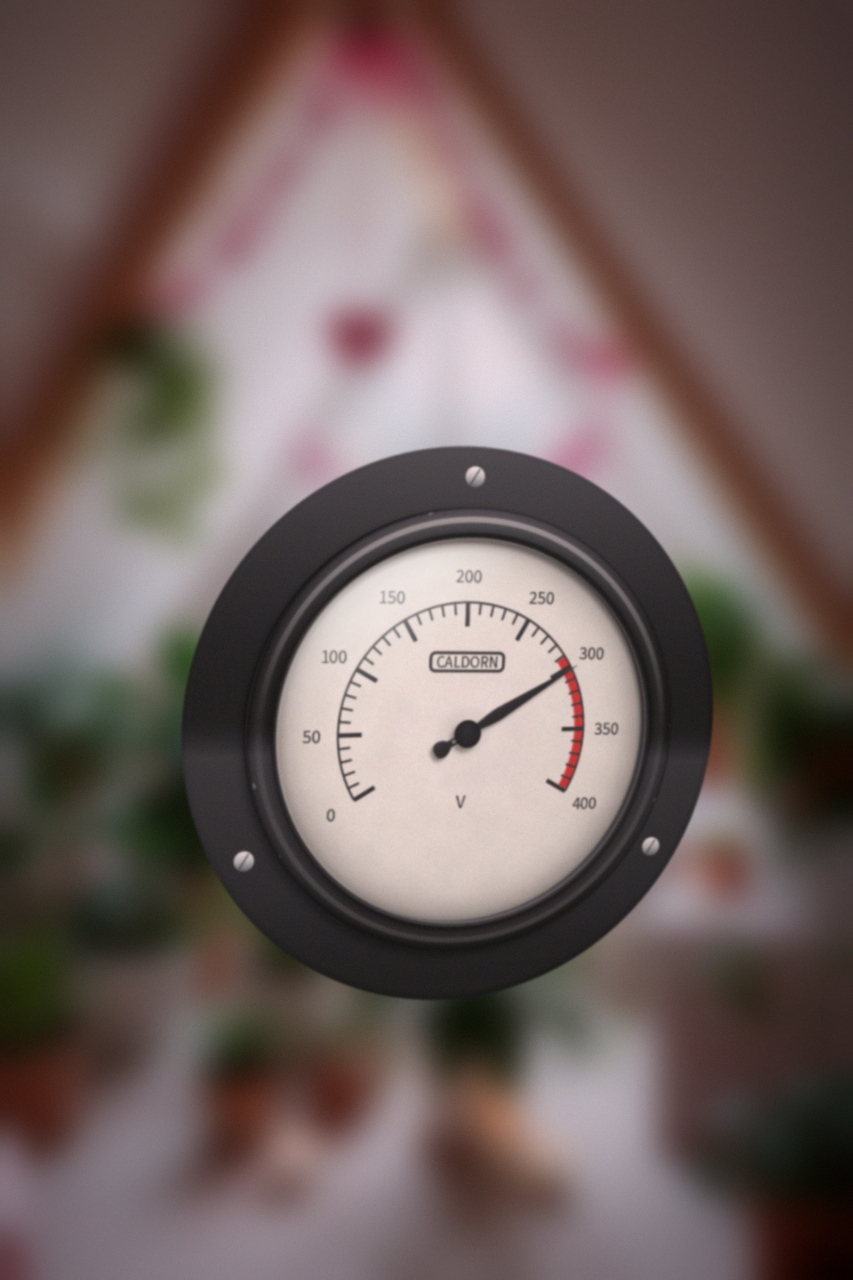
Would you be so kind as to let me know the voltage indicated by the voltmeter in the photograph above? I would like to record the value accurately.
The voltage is 300 V
